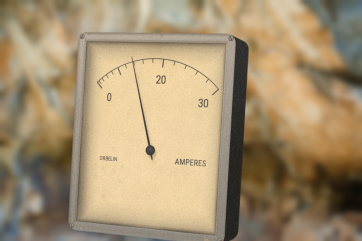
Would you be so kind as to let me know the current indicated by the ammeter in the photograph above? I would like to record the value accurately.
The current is 14 A
